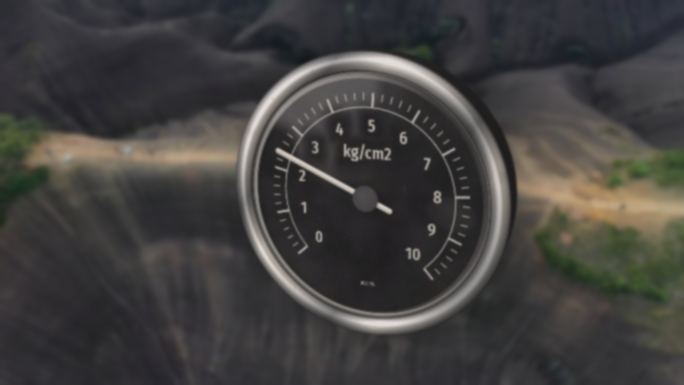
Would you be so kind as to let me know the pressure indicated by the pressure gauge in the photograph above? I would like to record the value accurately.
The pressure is 2.4 kg/cm²
